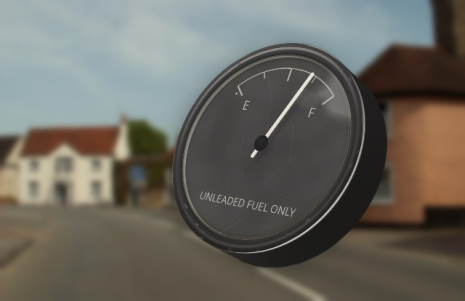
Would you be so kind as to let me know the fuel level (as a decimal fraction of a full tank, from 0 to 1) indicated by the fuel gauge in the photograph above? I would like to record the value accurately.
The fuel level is 0.75
